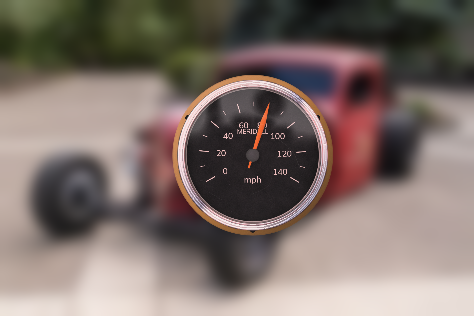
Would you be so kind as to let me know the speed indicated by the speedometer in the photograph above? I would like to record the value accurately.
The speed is 80 mph
